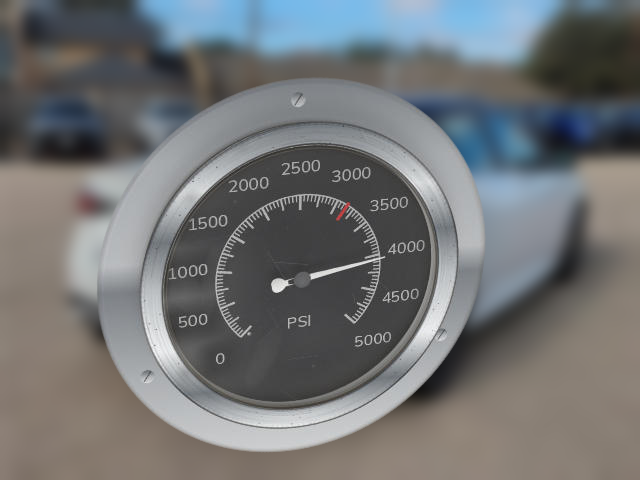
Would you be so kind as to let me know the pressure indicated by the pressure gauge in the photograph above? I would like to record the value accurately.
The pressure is 4000 psi
